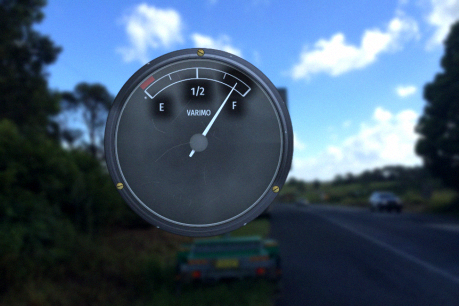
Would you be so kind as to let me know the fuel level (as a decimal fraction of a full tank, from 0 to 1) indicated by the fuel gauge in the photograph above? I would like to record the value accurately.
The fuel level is 0.875
